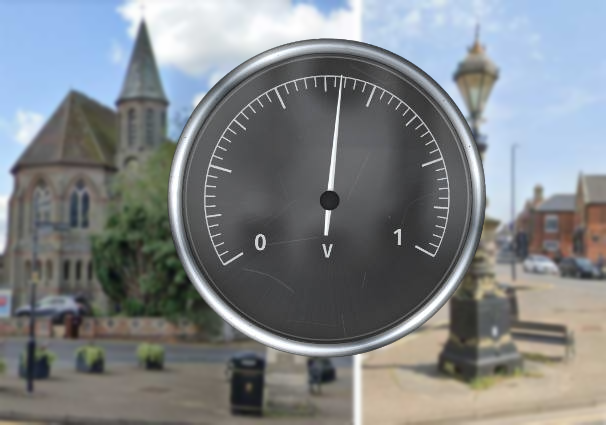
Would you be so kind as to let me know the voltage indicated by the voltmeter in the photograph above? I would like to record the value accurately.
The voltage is 0.53 V
